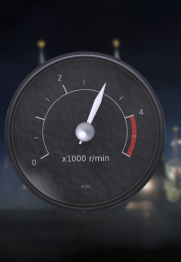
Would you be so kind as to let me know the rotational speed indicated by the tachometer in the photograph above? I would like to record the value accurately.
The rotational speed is 3000 rpm
